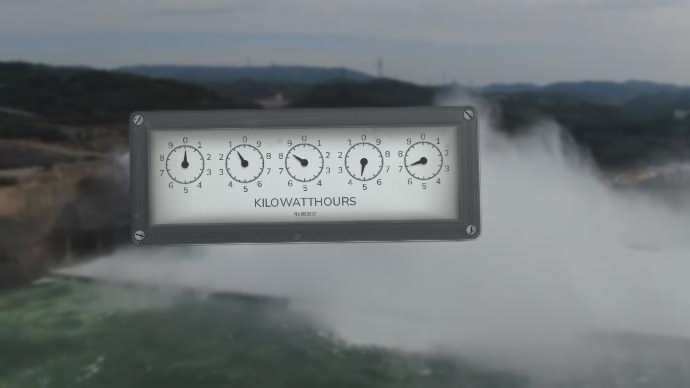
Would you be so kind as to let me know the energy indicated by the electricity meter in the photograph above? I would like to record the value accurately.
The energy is 847 kWh
